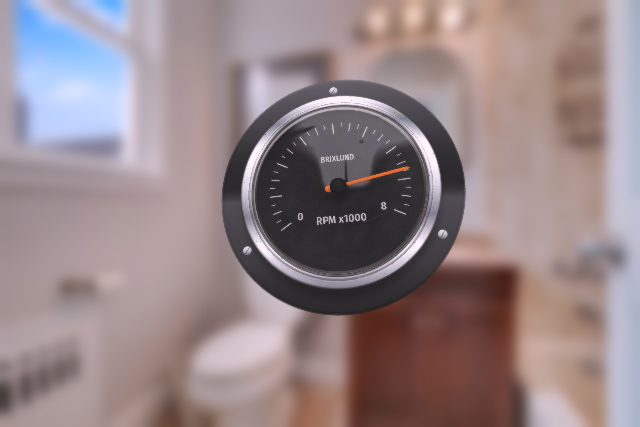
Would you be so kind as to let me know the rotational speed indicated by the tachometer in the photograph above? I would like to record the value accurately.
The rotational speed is 6750 rpm
